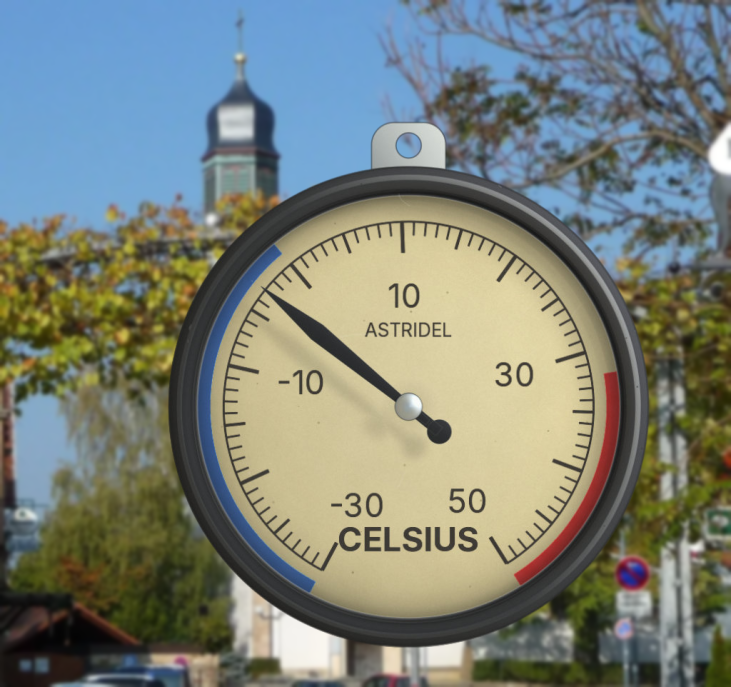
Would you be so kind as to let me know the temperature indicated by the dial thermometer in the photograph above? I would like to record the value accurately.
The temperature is -3 °C
